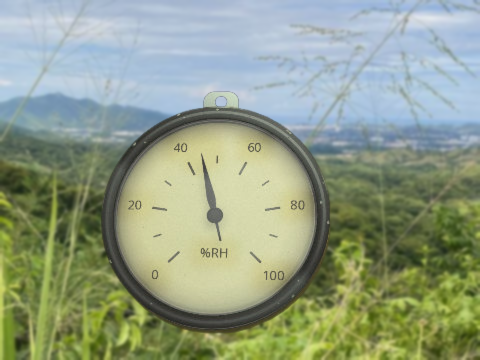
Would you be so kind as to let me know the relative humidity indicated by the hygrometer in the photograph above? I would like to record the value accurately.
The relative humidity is 45 %
